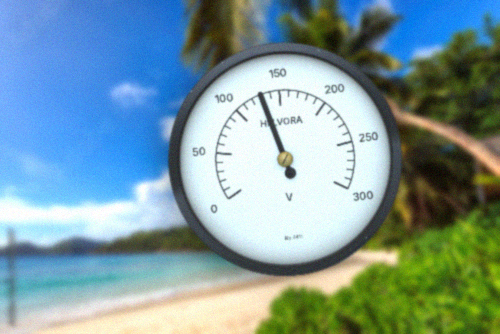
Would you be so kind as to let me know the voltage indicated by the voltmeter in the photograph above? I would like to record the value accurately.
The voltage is 130 V
